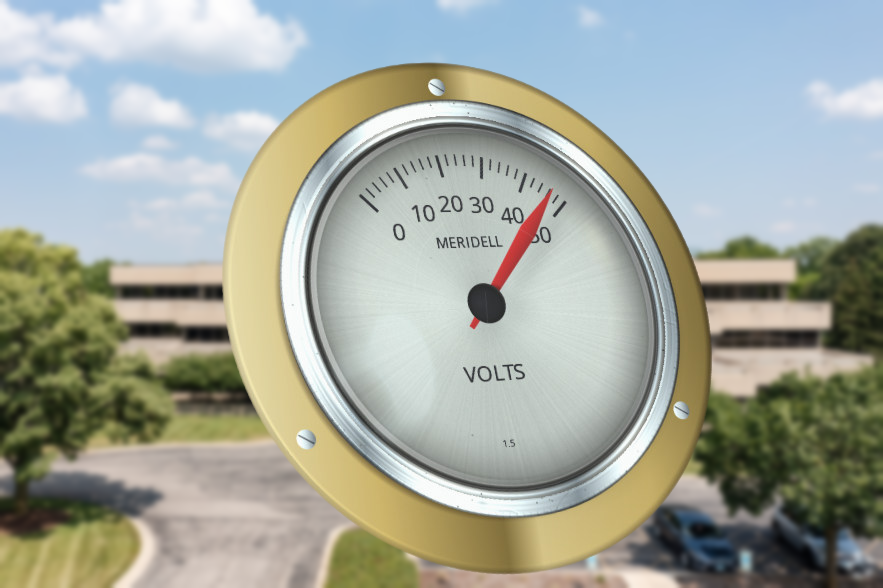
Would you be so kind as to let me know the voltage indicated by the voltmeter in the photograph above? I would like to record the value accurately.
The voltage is 46 V
